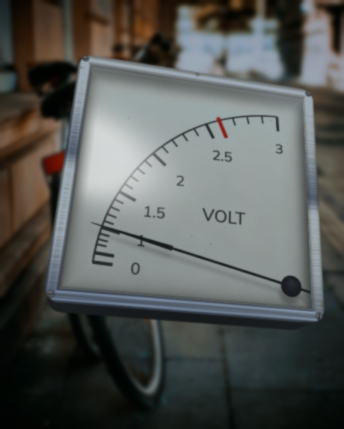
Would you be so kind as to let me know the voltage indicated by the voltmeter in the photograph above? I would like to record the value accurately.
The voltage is 1 V
